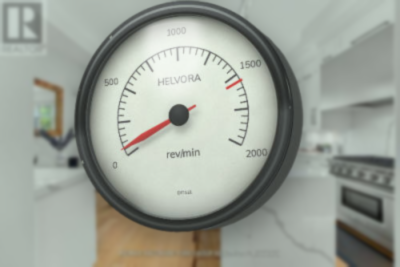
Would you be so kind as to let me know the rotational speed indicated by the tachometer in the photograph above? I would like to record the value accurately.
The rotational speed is 50 rpm
